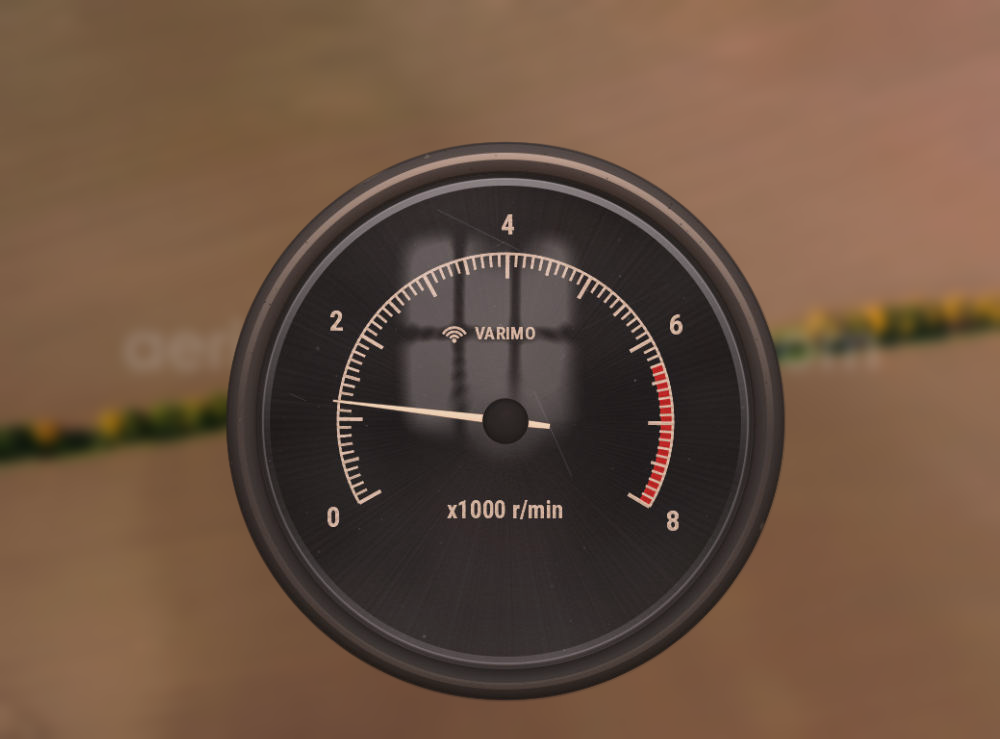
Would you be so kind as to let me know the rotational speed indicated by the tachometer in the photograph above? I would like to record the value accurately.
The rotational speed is 1200 rpm
